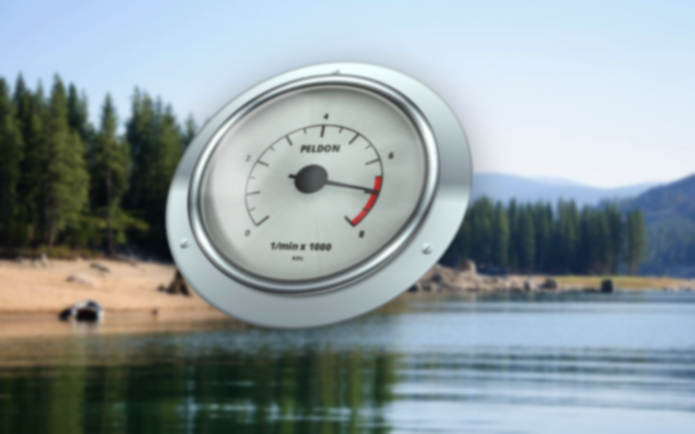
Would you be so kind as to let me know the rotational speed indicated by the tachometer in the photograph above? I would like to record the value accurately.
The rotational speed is 7000 rpm
